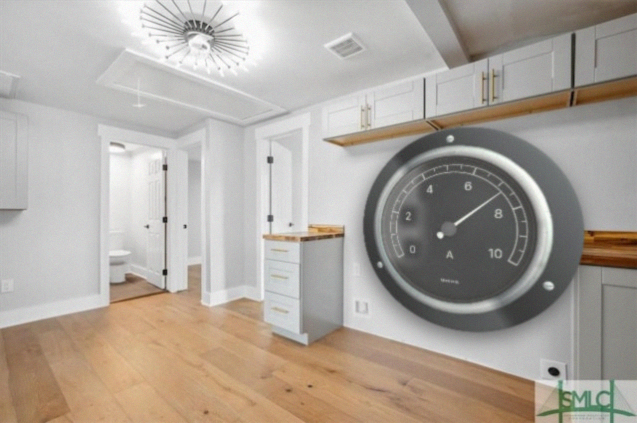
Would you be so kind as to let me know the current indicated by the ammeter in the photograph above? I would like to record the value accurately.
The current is 7.25 A
